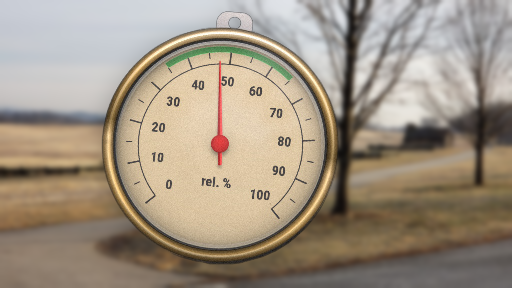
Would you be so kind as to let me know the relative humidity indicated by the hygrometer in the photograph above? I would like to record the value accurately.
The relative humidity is 47.5 %
